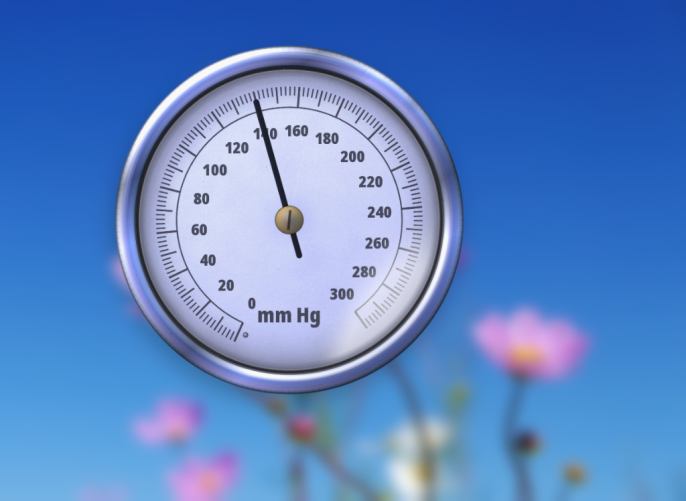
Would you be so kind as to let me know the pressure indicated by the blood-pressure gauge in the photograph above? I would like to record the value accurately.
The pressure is 140 mmHg
